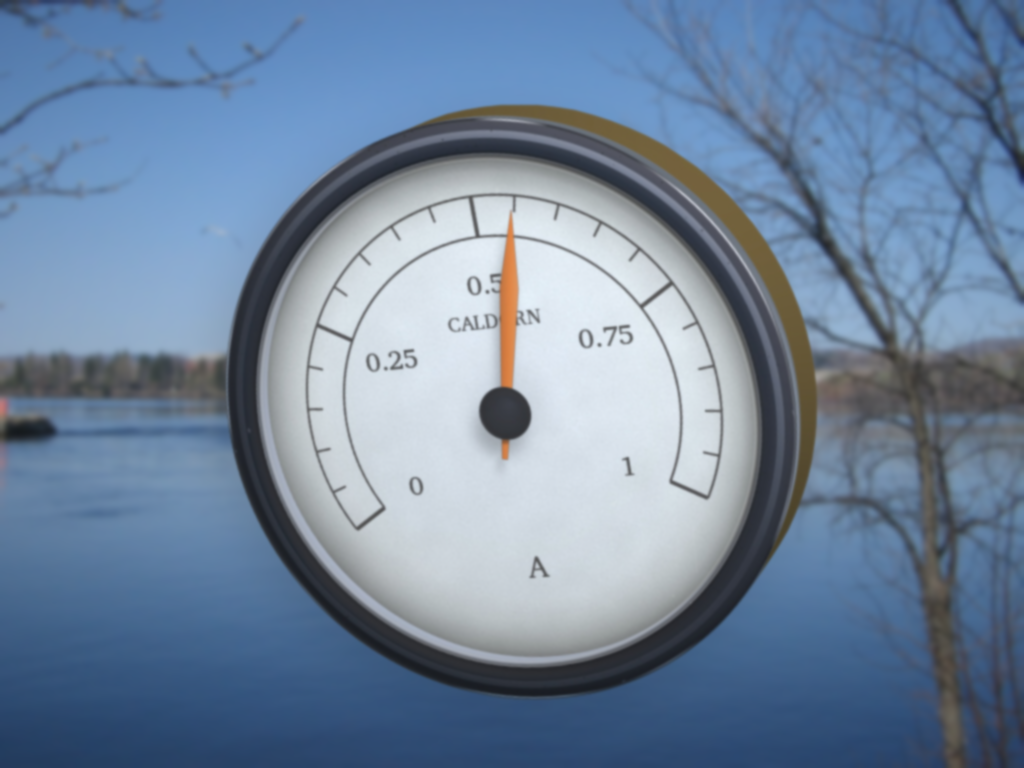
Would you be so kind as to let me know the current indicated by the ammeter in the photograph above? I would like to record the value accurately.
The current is 0.55 A
